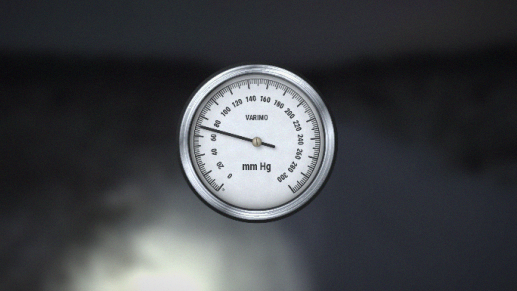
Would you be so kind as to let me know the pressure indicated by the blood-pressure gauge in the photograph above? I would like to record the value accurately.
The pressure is 70 mmHg
